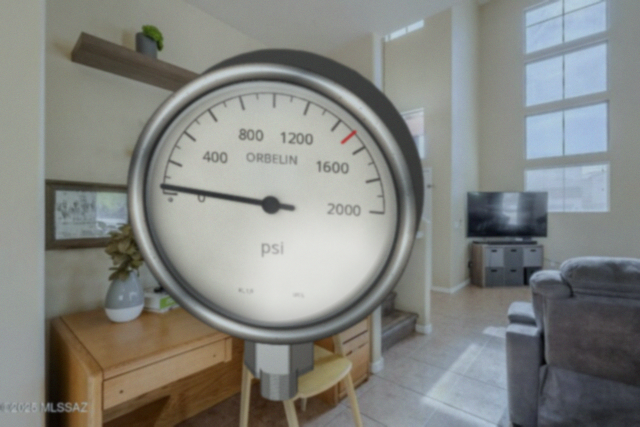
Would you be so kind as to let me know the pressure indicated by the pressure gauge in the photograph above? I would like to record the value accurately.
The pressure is 50 psi
